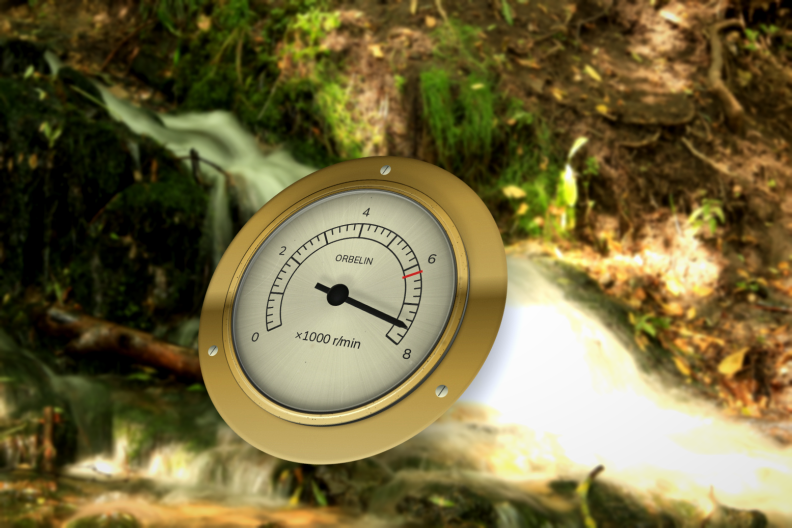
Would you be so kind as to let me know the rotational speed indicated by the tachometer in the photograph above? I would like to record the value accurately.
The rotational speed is 7600 rpm
